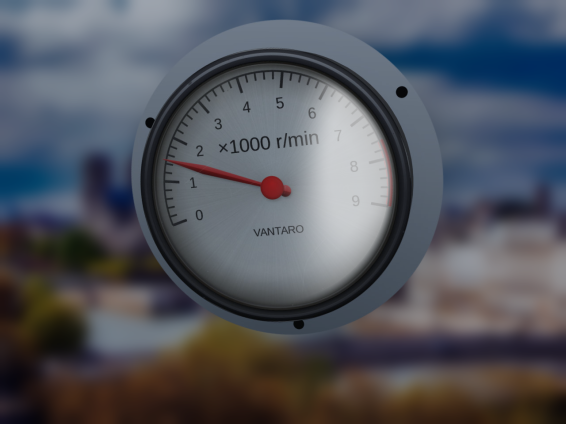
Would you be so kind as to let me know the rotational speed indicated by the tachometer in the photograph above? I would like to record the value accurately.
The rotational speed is 1500 rpm
